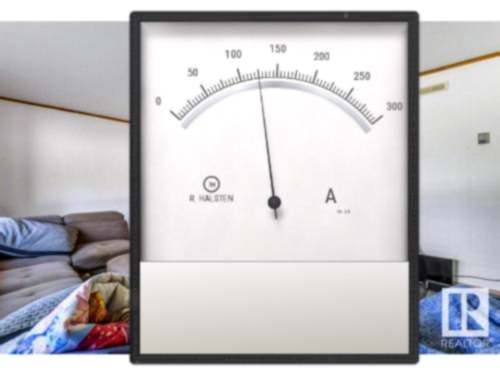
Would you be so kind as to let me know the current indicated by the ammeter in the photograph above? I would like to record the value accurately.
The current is 125 A
